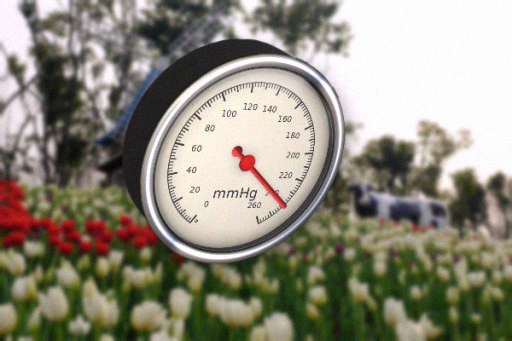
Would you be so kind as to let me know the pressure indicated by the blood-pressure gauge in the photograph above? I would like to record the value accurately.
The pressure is 240 mmHg
